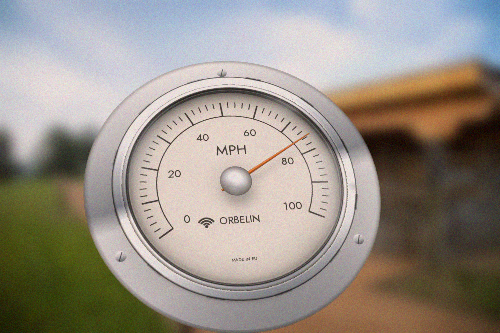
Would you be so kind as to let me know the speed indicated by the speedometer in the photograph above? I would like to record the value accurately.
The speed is 76 mph
